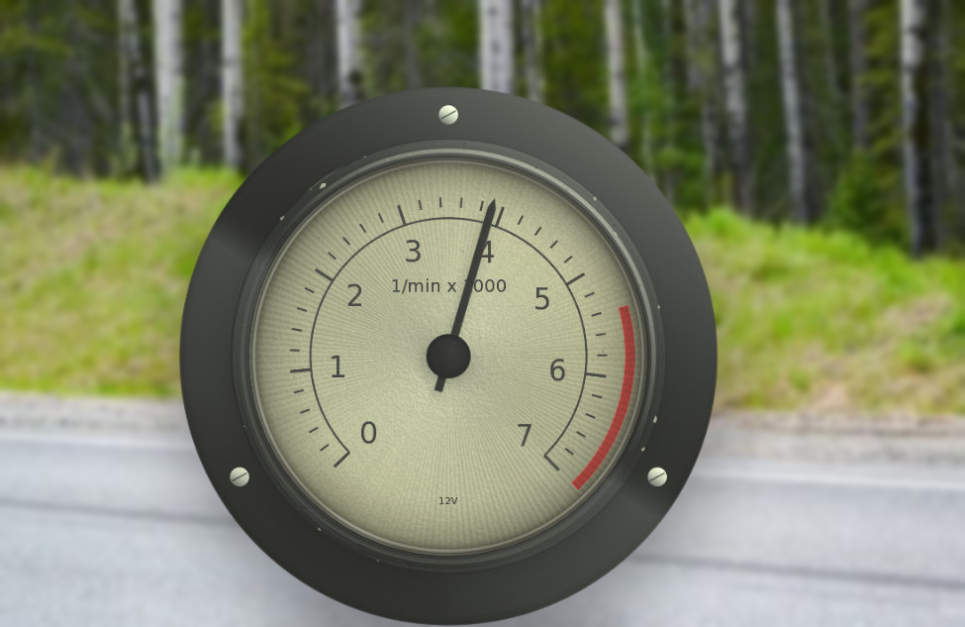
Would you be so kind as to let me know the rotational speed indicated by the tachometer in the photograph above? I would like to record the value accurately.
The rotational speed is 3900 rpm
